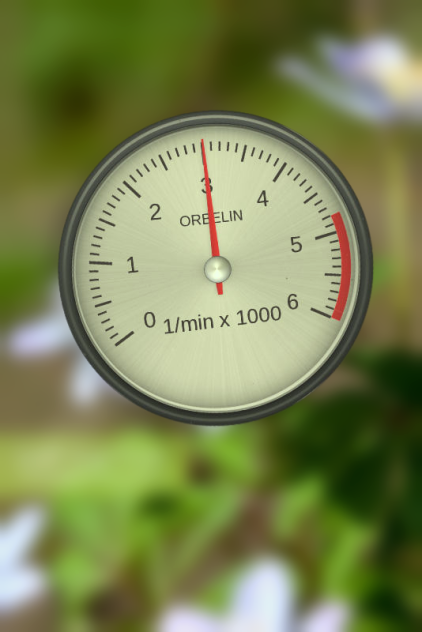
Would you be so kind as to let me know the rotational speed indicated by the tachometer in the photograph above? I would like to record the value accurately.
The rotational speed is 3000 rpm
